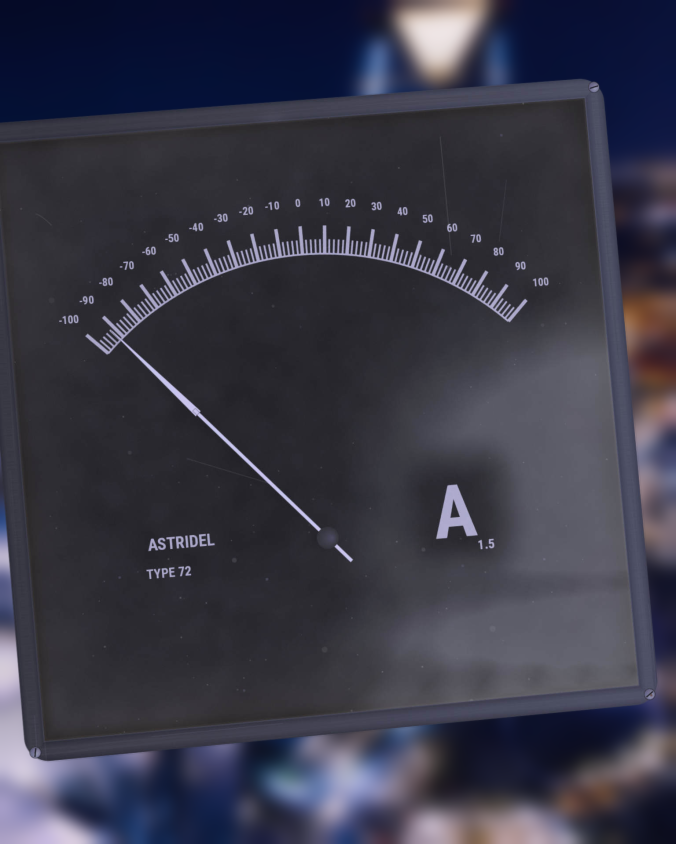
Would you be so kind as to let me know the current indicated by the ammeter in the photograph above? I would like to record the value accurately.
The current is -92 A
